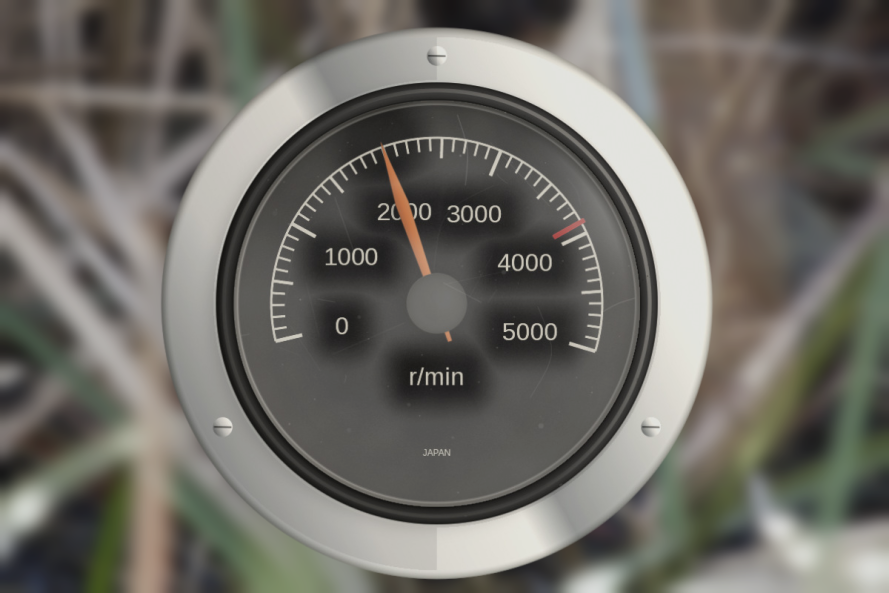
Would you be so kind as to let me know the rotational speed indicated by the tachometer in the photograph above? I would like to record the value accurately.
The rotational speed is 2000 rpm
